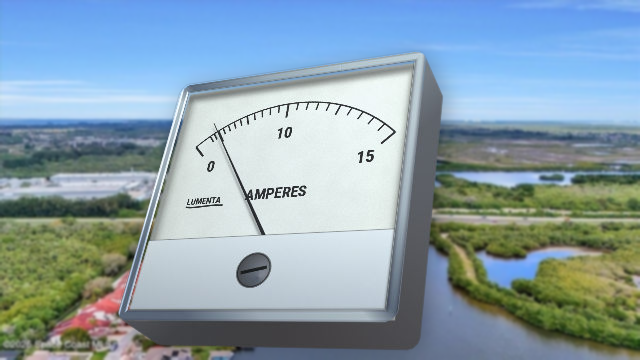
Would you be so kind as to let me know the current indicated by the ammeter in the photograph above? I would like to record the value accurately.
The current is 5 A
